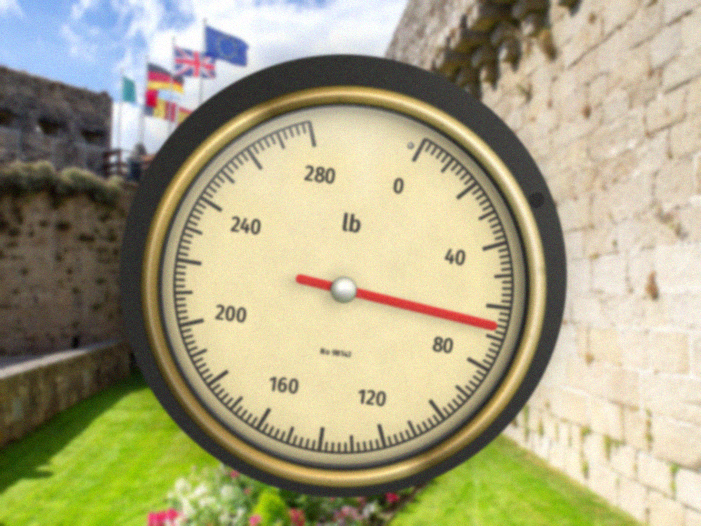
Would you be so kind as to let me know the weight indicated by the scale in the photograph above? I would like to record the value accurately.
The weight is 66 lb
